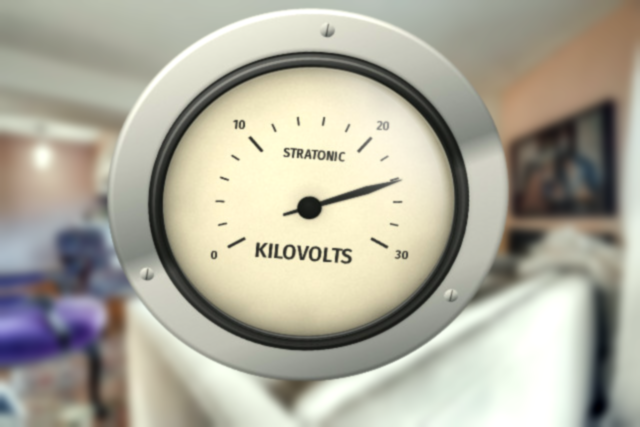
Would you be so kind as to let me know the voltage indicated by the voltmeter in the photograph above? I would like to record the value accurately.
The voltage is 24 kV
